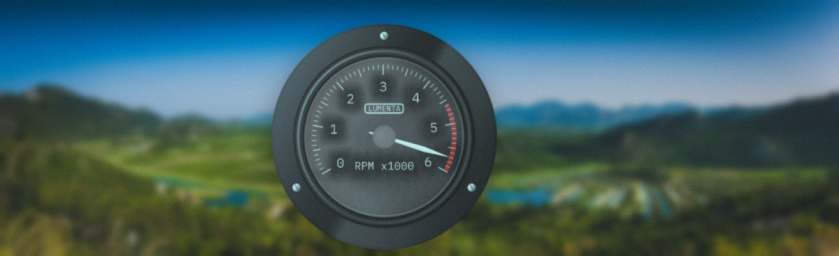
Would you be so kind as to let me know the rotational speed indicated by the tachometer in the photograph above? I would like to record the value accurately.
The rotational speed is 5700 rpm
